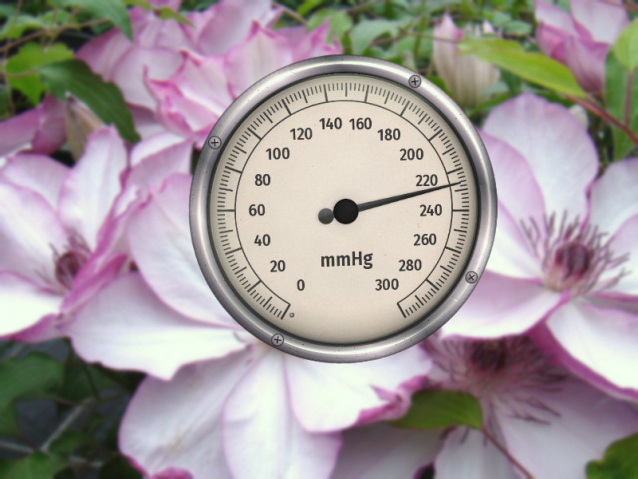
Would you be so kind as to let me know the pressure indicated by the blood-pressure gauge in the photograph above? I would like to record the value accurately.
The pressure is 226 mmHg
